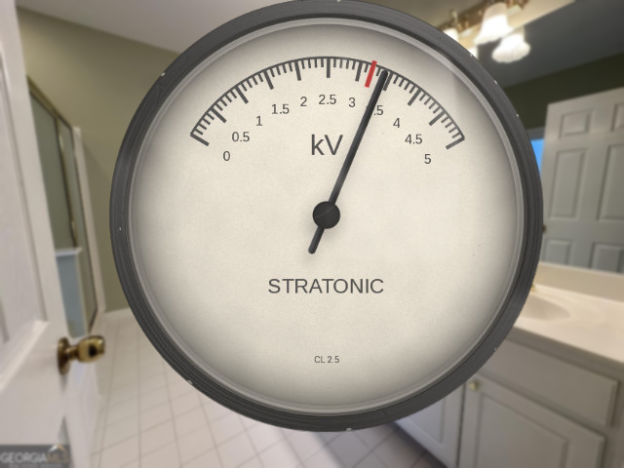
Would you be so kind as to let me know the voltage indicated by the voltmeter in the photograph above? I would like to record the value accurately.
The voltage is 3.4 kV
